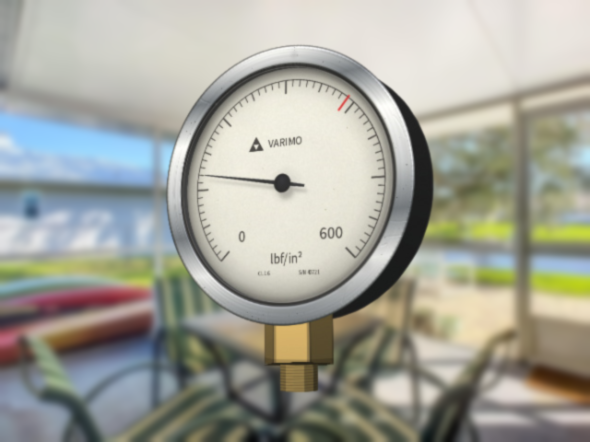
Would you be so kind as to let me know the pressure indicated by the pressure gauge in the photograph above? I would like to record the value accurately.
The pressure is 120 psi
